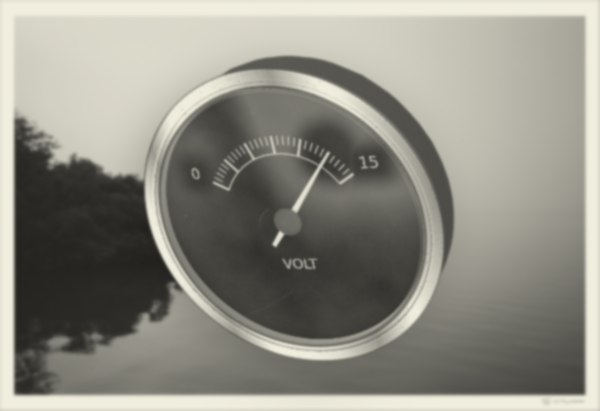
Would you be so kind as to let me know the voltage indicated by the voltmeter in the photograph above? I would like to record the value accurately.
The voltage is 12.5 V
